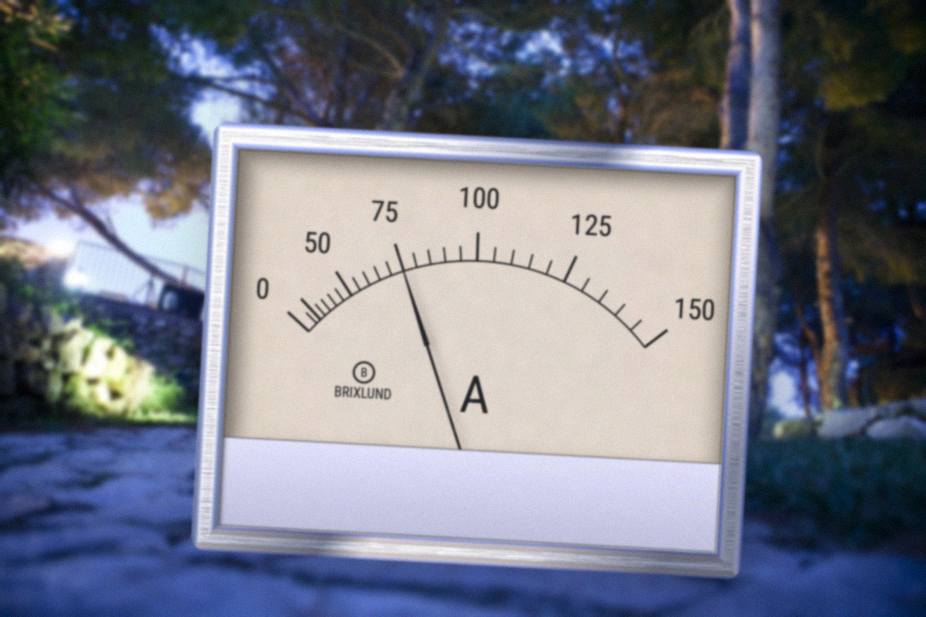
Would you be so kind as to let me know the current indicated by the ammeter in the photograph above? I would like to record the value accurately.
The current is 75 A
